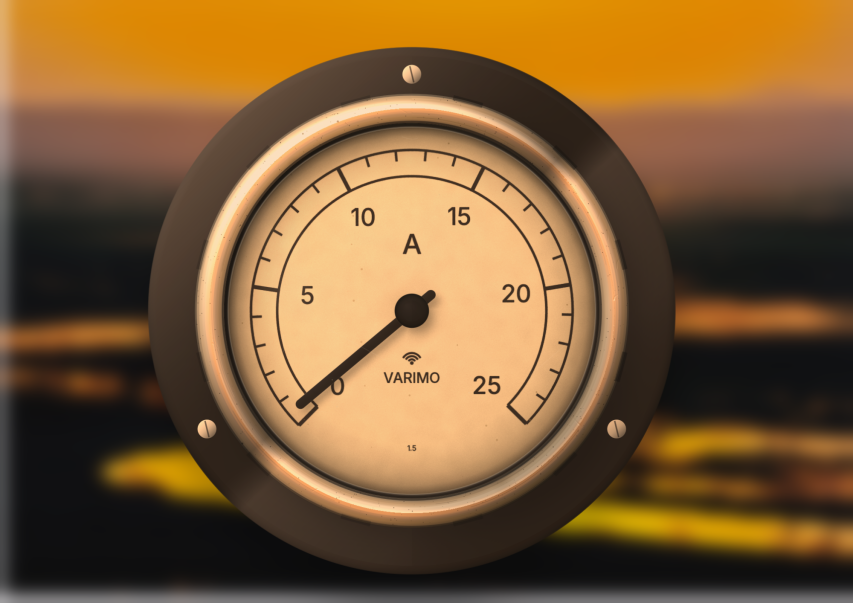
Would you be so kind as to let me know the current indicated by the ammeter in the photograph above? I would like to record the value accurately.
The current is 0.5 A
